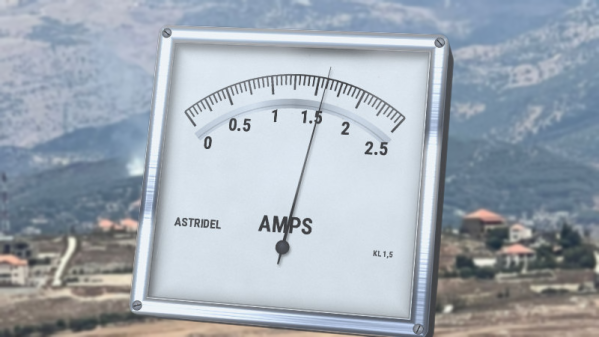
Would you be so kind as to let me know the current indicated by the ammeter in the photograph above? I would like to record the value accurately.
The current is 1.6 A
